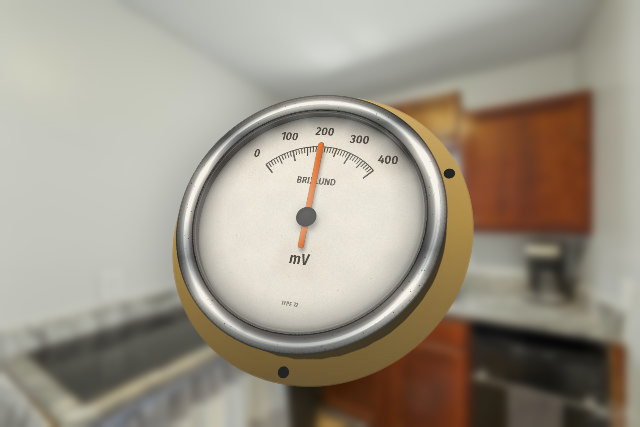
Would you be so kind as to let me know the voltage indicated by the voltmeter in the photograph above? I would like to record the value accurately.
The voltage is 200 mV
